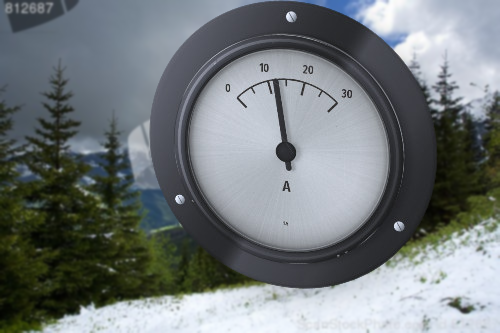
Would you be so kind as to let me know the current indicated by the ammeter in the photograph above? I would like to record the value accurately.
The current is 12.5 A
